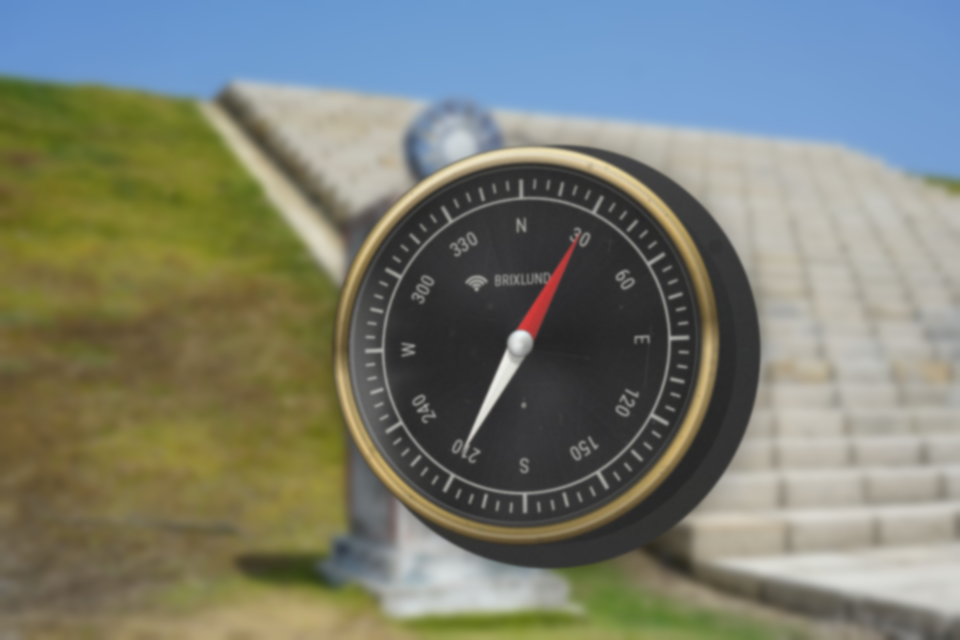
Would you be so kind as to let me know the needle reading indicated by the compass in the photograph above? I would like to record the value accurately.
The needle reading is 30 °
